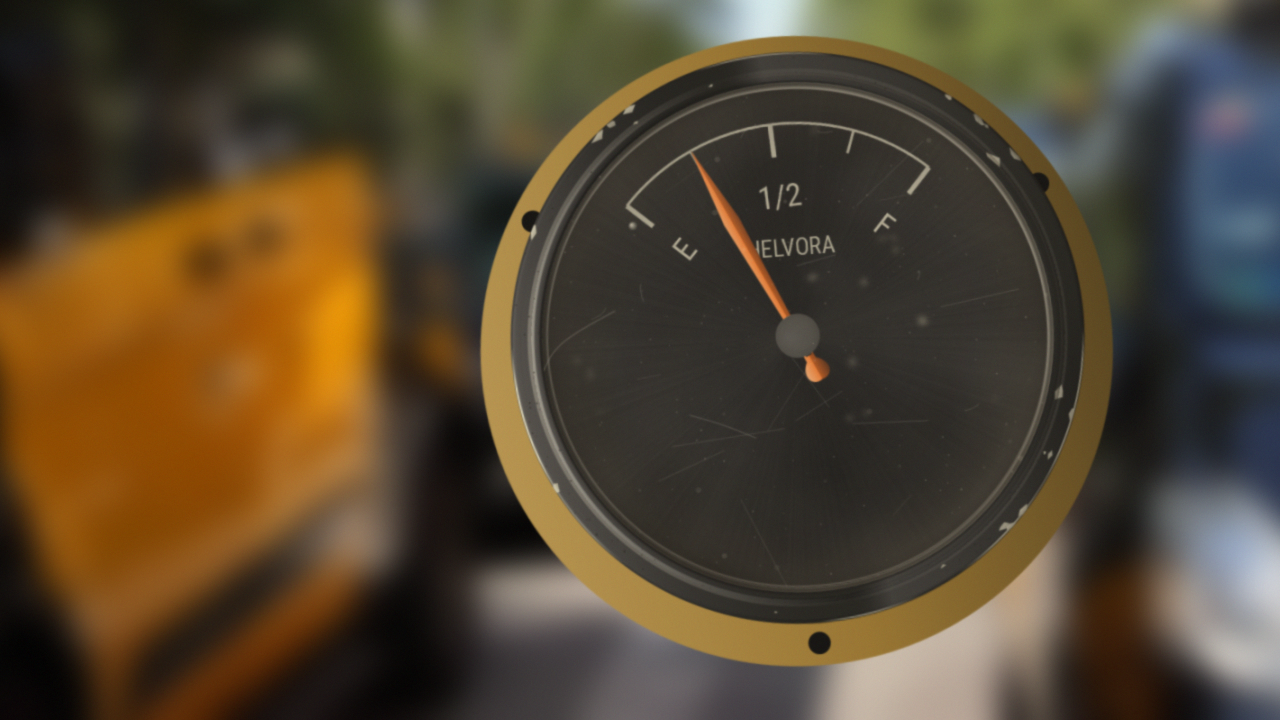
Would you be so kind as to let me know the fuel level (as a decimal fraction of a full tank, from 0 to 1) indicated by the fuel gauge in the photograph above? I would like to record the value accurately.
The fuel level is 0.25
